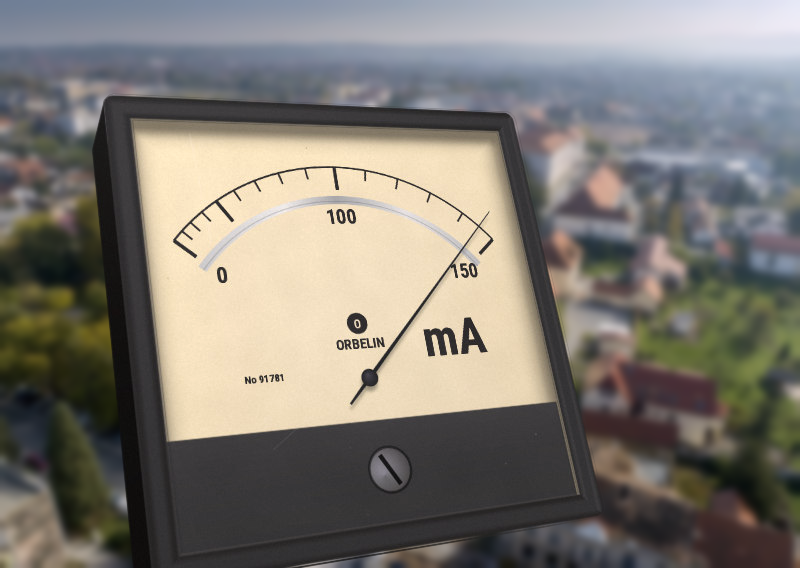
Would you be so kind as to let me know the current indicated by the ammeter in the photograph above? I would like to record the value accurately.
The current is 145 mA
